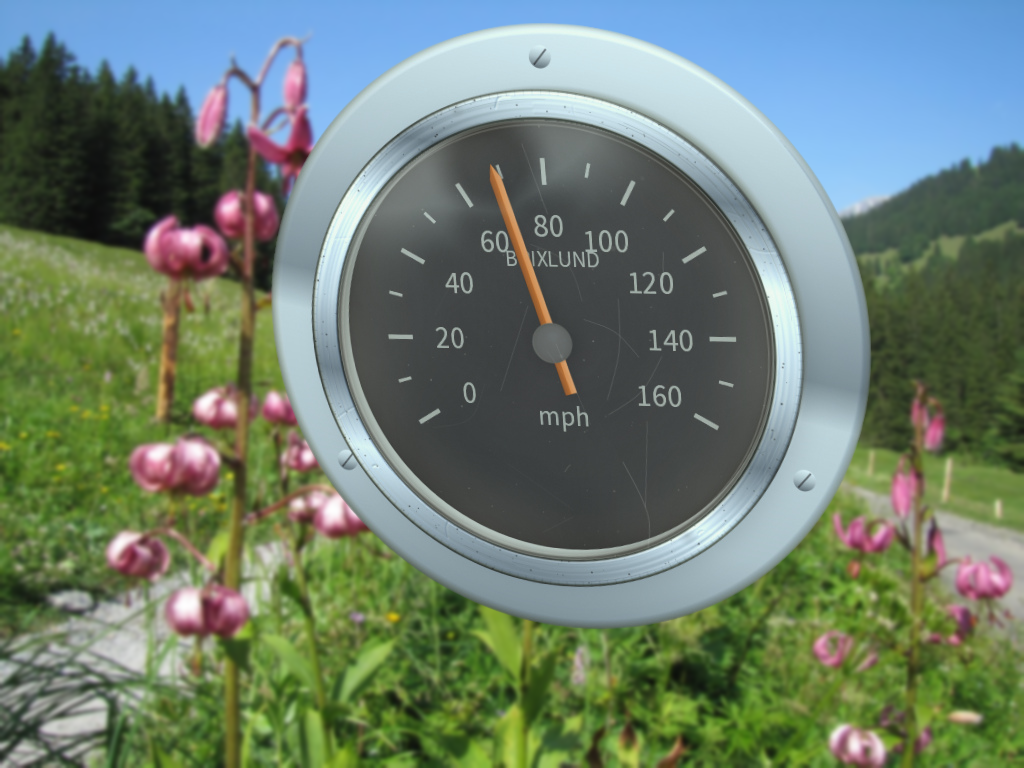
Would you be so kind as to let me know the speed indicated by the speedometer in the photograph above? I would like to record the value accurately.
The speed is 70 mph
